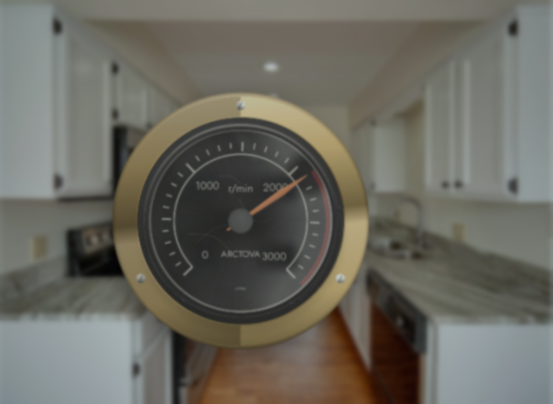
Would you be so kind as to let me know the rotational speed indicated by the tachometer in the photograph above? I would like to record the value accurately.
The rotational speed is 2100 rpm
